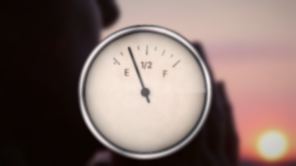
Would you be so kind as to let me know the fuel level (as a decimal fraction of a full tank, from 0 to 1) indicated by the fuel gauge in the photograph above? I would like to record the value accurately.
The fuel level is 0.25
